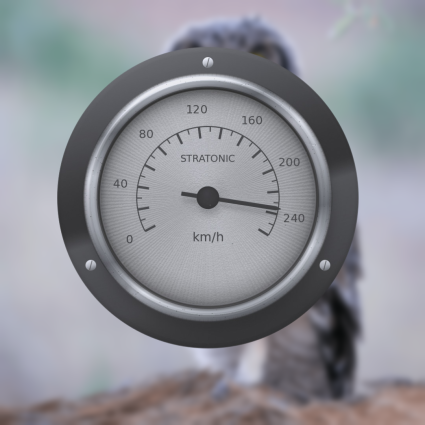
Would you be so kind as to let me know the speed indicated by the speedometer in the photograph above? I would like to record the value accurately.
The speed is 235 km/h
